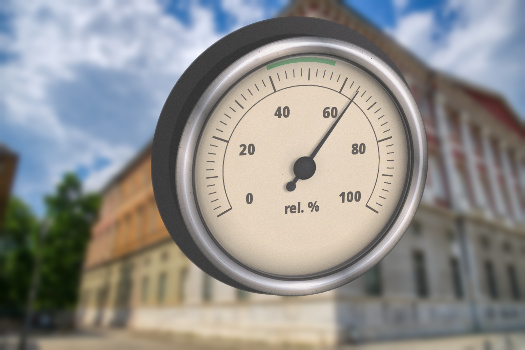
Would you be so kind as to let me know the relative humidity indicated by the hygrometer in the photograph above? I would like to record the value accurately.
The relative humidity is 64 %
